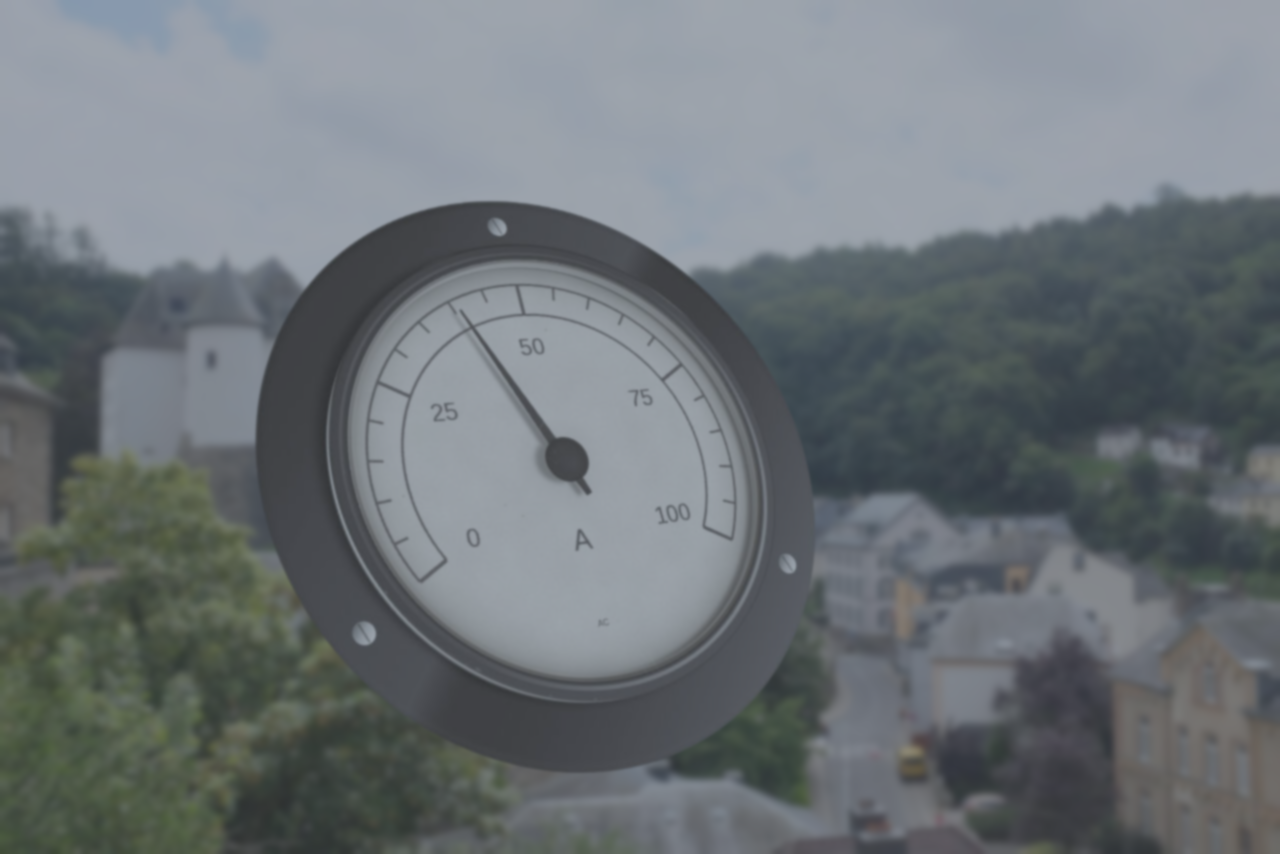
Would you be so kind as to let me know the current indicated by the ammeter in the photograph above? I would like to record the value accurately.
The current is 40 A
